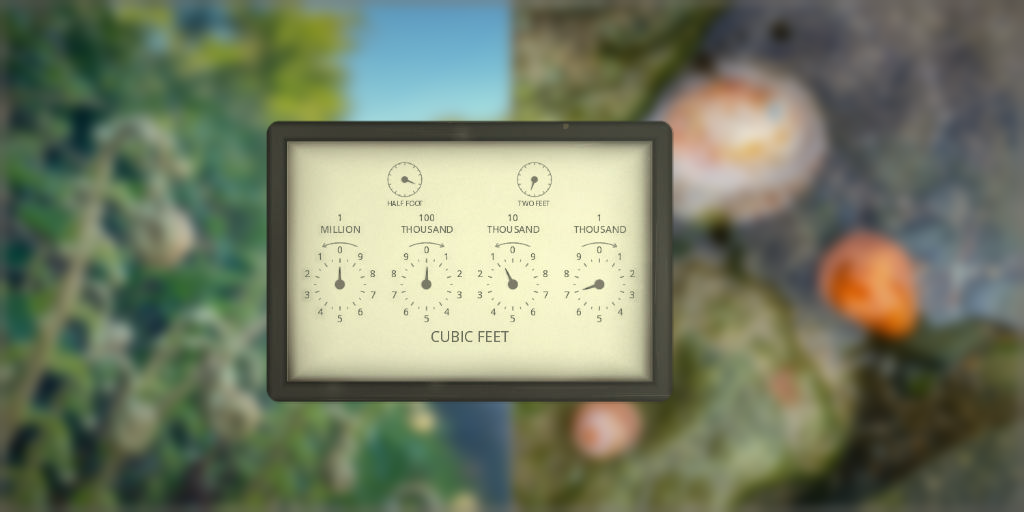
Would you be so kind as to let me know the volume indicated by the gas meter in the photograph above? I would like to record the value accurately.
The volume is 700 ft³
